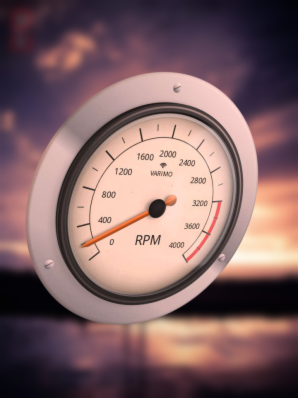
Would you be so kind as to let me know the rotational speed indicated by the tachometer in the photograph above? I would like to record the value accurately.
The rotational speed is 200 rpm
